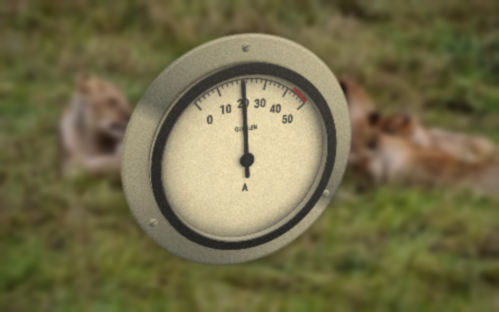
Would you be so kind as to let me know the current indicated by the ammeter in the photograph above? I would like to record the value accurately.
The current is 20 A
